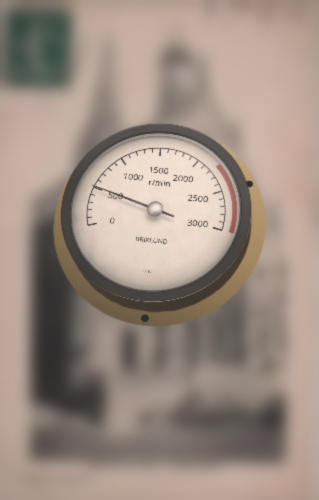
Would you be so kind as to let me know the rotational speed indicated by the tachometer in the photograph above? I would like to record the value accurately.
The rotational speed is 500 rpm
